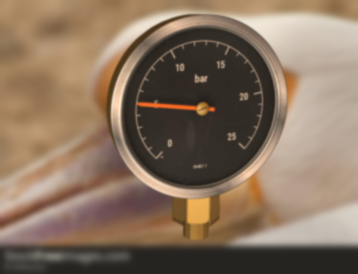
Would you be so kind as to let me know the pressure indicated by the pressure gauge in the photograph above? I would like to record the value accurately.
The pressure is 5 bar
